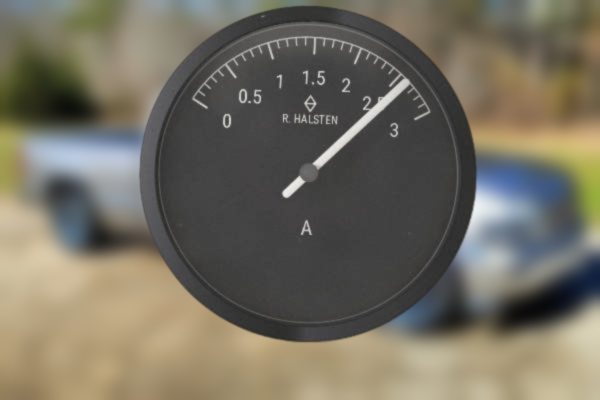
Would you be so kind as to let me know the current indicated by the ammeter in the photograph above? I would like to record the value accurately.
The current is 2.6 A
